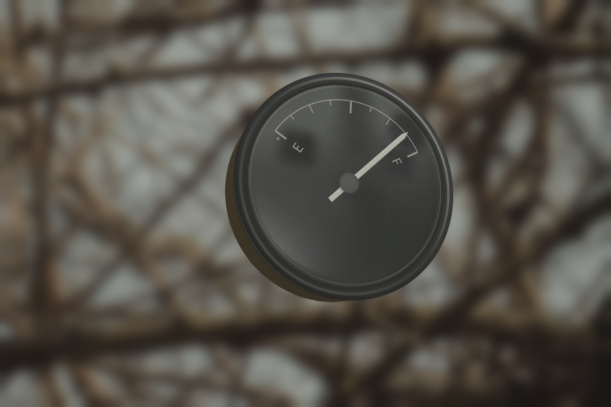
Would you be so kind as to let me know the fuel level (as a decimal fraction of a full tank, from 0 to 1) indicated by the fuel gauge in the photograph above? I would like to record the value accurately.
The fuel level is 0.875
